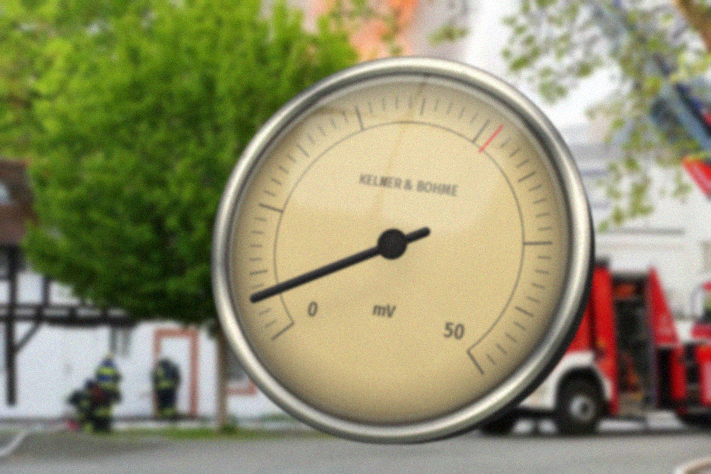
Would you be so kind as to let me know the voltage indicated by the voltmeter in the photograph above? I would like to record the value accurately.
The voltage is 3 mV
